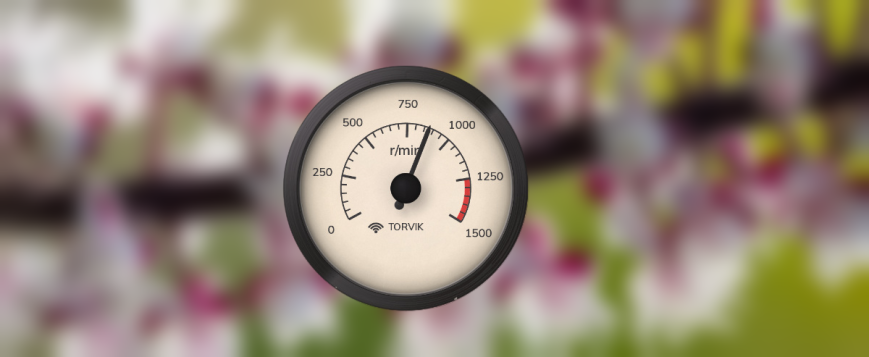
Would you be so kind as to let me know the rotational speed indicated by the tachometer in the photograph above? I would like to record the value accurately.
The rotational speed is 875 rpm
